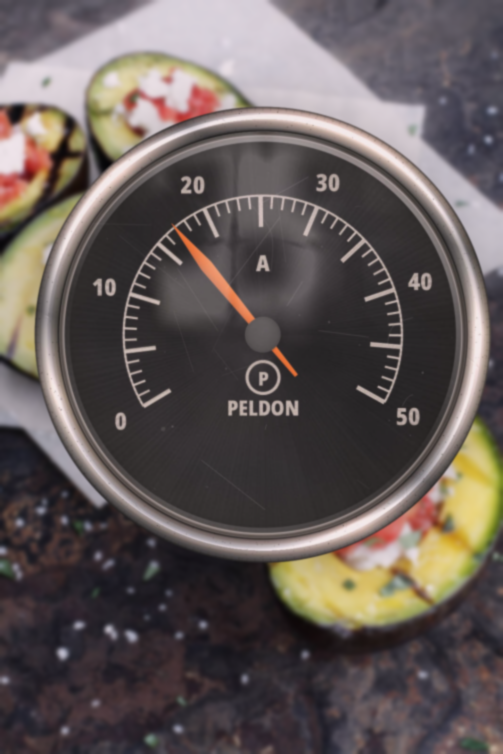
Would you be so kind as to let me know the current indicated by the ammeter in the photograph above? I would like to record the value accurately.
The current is 17 A
